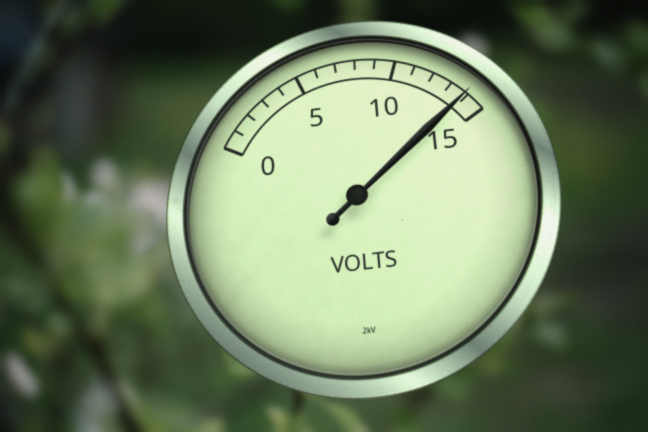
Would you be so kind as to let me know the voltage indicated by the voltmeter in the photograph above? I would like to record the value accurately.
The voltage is 14 V
